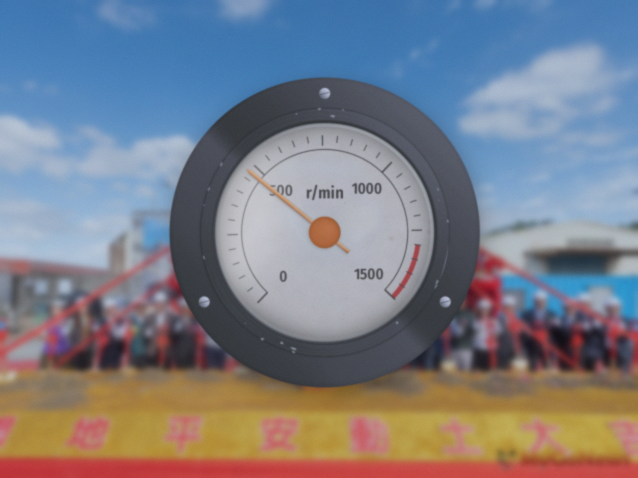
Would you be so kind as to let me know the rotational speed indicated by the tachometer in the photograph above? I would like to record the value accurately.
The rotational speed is 475 rpm
